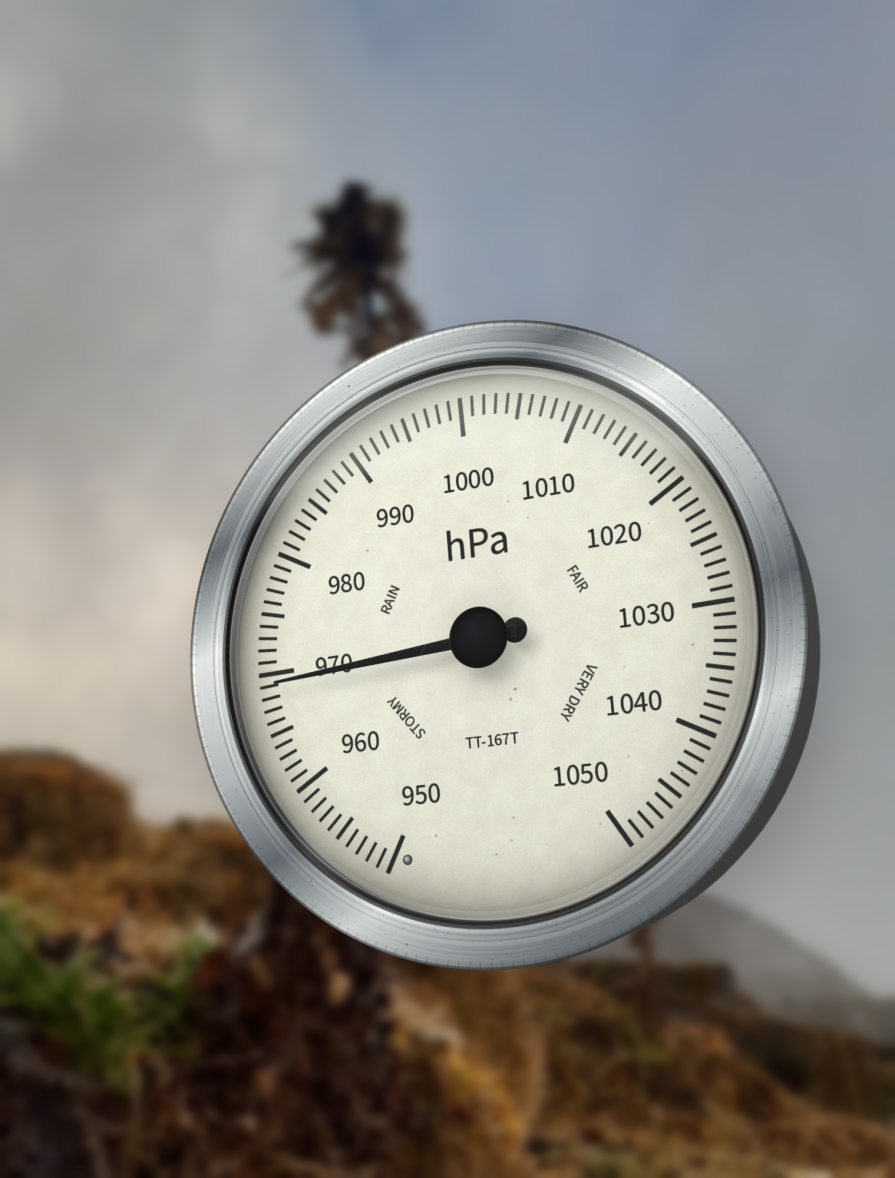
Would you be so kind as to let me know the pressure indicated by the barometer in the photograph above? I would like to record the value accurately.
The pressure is 969 hPa
